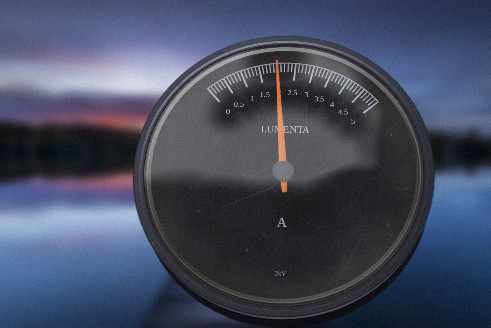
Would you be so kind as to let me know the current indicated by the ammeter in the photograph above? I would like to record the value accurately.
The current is 2 A
